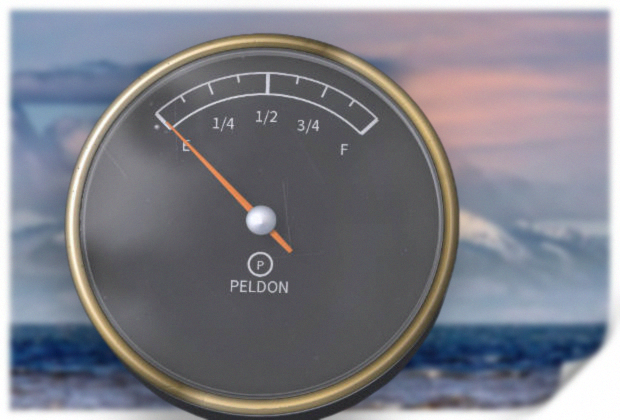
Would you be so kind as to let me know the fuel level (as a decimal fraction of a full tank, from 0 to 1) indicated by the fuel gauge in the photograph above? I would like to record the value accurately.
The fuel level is 0
